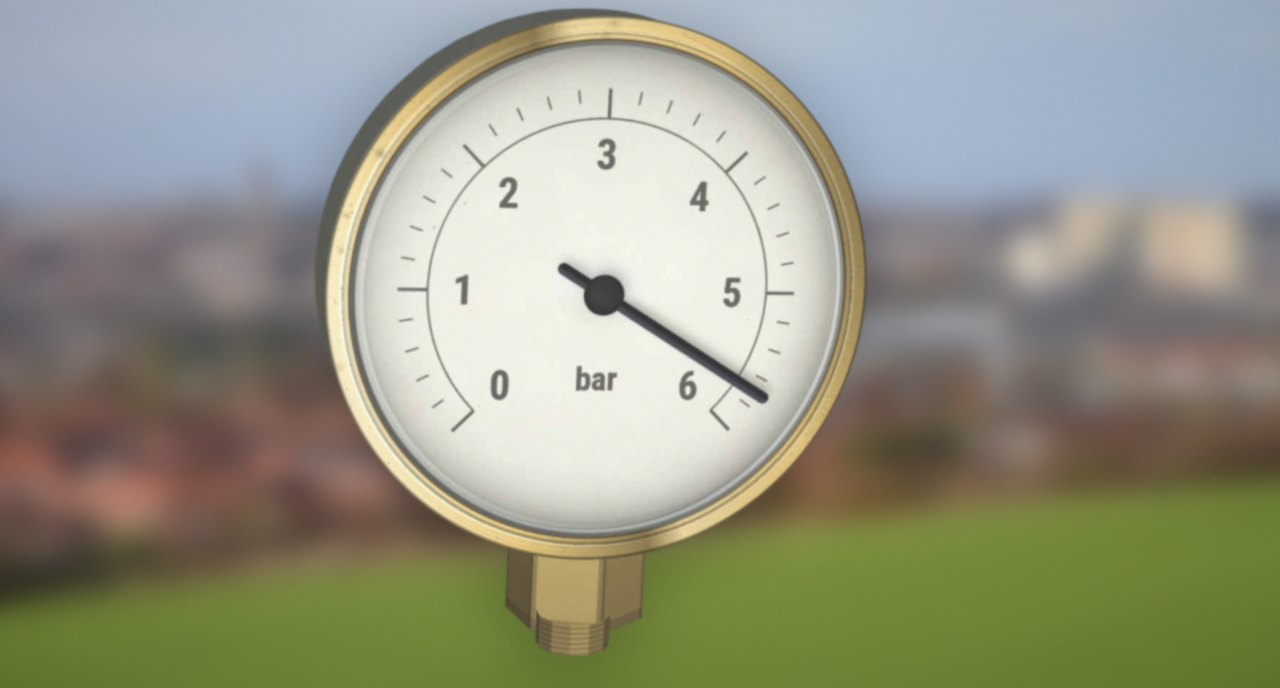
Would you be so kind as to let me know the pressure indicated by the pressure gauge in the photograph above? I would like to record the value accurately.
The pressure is 5.7 bar
